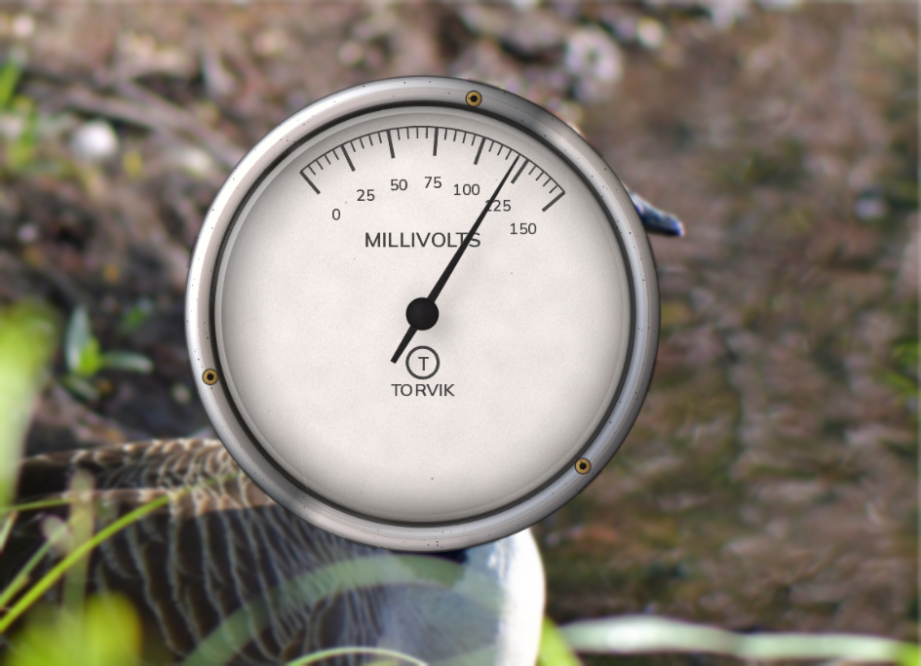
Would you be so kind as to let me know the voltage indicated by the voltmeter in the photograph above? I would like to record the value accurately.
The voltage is 120 mV
